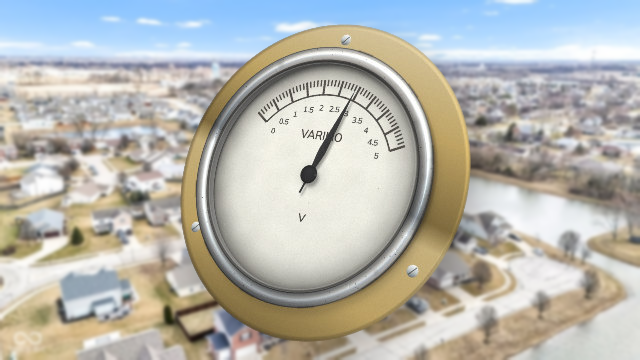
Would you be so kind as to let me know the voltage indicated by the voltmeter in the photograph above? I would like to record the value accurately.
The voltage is 3 V
